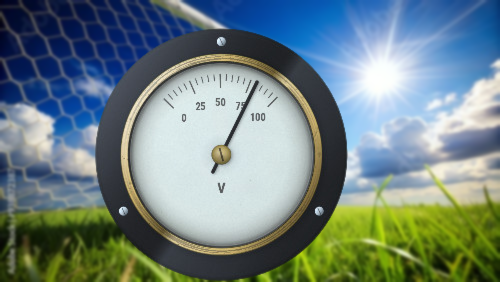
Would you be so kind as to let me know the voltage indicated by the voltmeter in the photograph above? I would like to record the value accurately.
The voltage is 80 V
